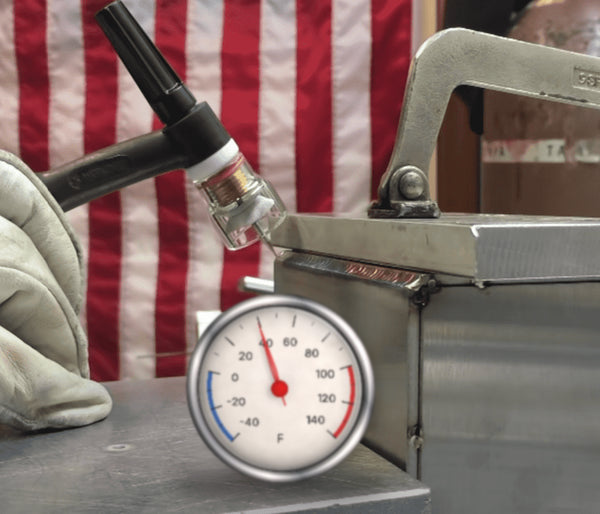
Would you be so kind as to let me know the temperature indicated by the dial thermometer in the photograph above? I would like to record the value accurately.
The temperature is 40 °F
